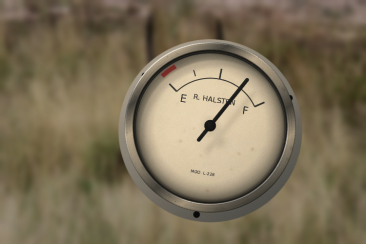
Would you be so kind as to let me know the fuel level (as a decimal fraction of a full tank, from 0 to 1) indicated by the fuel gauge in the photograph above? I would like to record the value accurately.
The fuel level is 0.75
